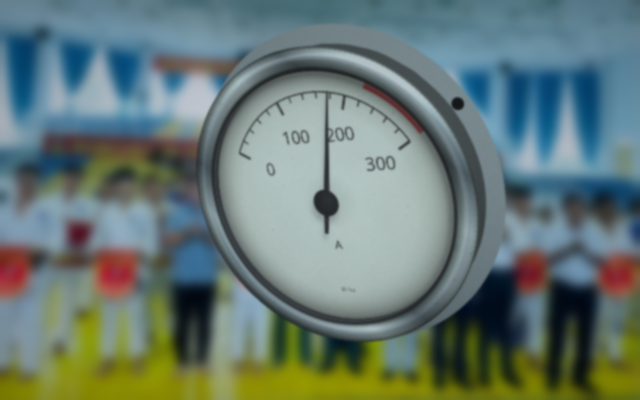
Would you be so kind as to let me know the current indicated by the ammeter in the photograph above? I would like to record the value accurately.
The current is 180 A
